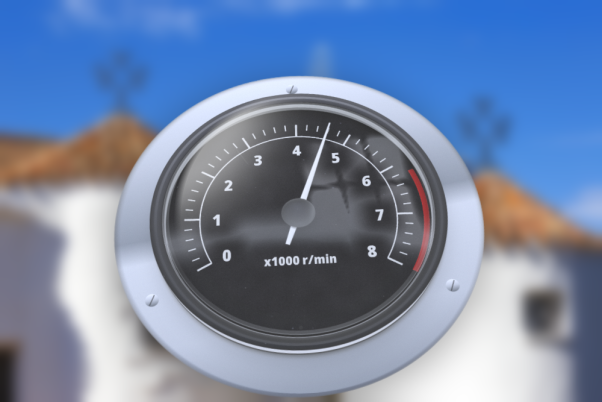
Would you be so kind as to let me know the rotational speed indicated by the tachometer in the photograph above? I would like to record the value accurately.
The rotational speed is 4600 rpm
